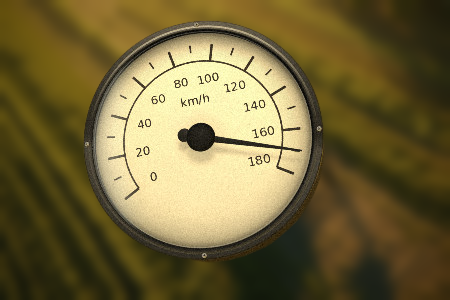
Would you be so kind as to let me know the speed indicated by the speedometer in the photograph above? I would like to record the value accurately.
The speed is 170 km/h
